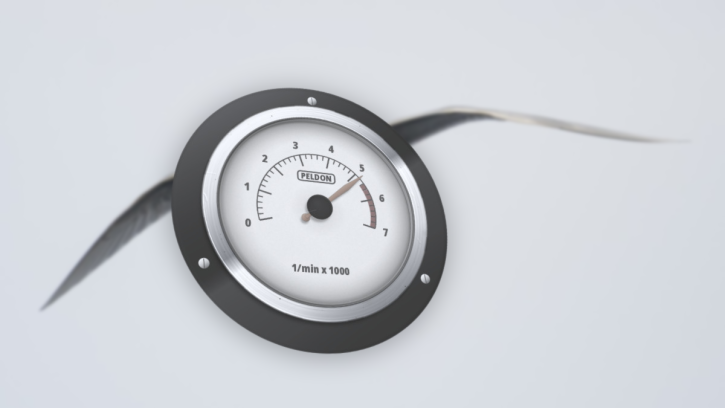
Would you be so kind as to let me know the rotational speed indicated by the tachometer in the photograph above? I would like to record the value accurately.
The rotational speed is 5200 rpm
